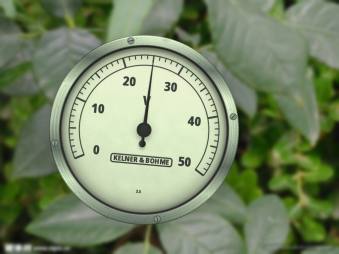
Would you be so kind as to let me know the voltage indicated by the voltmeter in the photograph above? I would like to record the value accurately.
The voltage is 25 V
